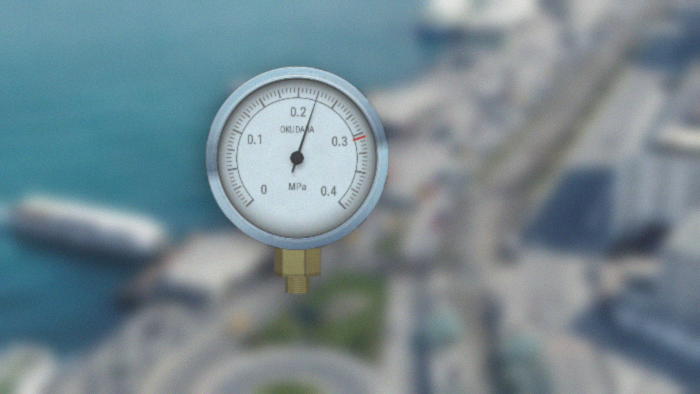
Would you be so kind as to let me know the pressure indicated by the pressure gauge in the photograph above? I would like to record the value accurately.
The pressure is 0.225 MPa
